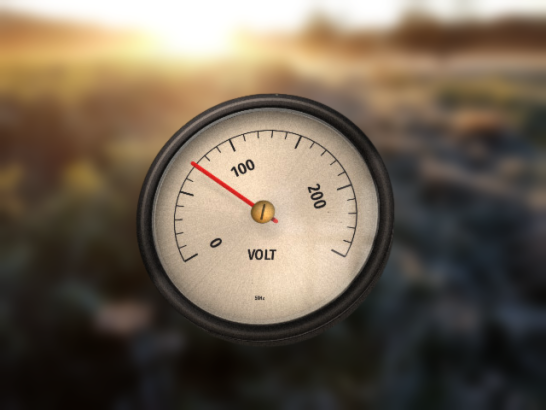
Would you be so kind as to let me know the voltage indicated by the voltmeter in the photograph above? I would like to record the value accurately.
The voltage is 70 V
